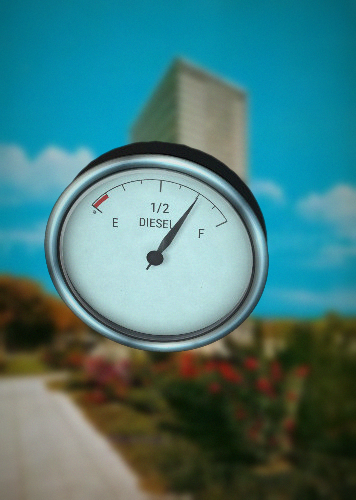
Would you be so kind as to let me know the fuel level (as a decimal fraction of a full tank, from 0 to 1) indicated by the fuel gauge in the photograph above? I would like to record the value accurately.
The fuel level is 0.75
